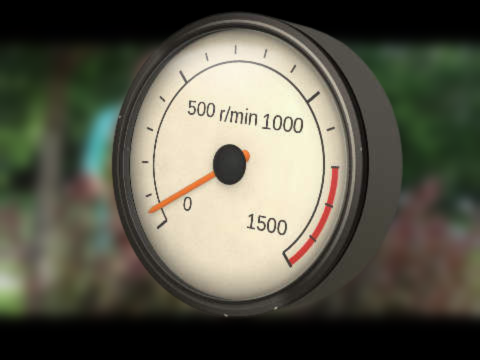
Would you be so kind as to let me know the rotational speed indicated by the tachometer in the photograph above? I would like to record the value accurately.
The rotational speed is 50 rpm
